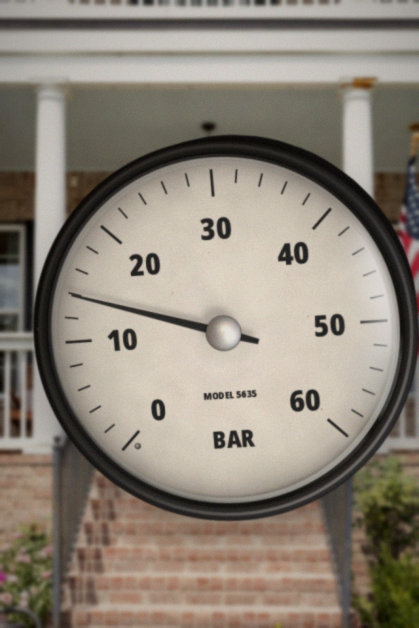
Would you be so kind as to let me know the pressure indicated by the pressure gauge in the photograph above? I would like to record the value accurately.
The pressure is 14 bar
